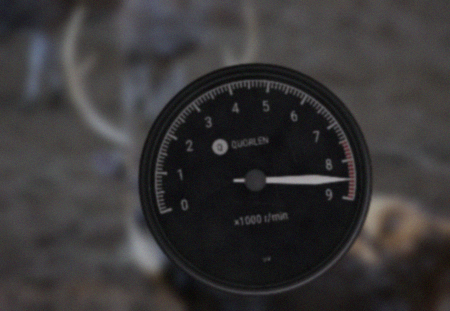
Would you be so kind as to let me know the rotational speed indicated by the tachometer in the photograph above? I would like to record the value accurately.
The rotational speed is 8500 rpm
